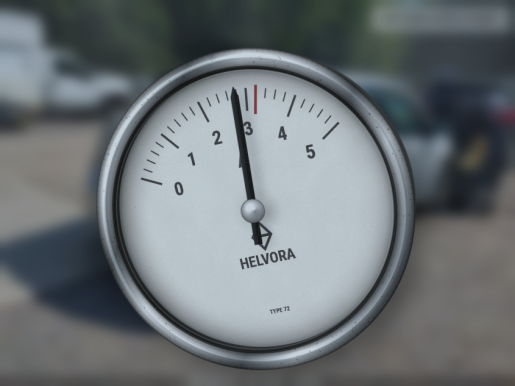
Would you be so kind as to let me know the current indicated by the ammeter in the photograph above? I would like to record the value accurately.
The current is 2.8 A
